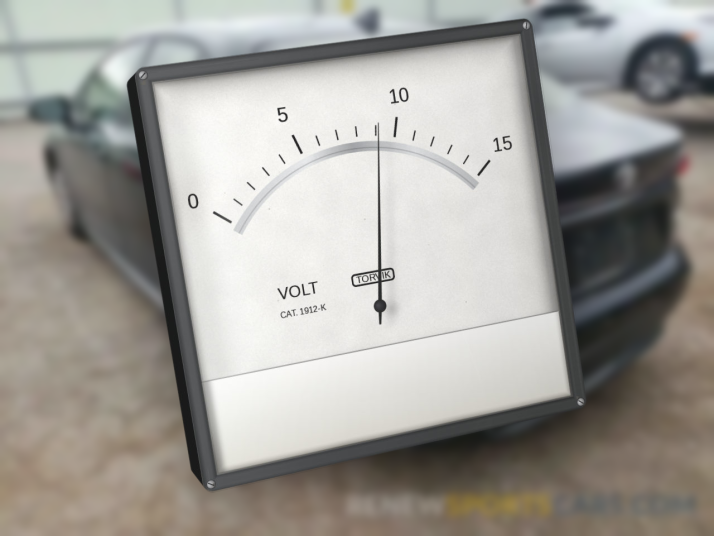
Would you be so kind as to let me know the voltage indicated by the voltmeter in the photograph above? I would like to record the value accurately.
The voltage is 9 V
